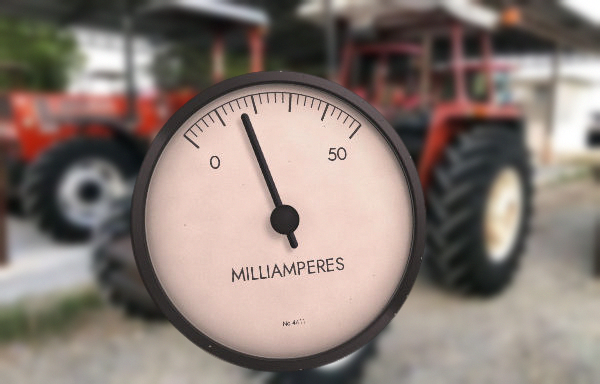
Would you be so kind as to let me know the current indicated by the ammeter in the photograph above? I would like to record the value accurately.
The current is 16 mA
